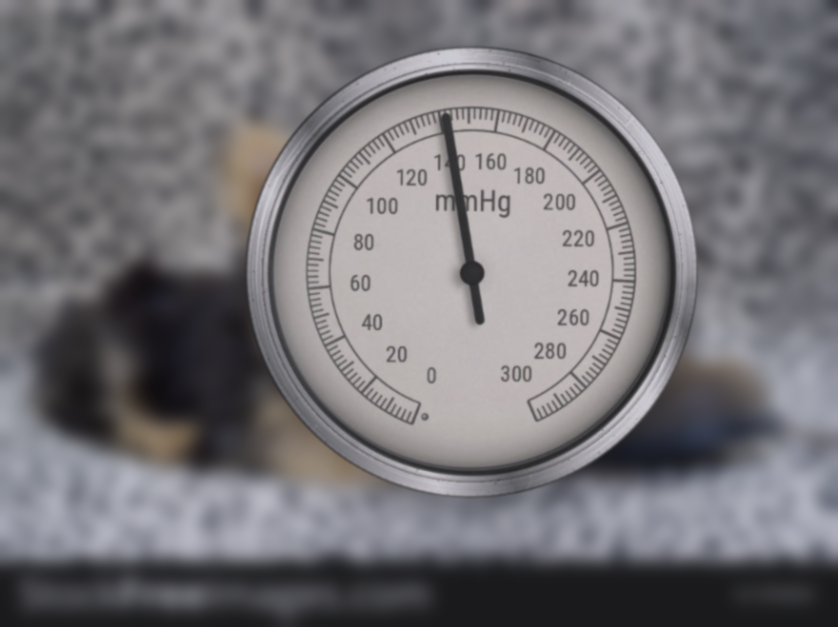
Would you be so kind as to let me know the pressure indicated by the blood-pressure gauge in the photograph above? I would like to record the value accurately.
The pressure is 142 mmHg
